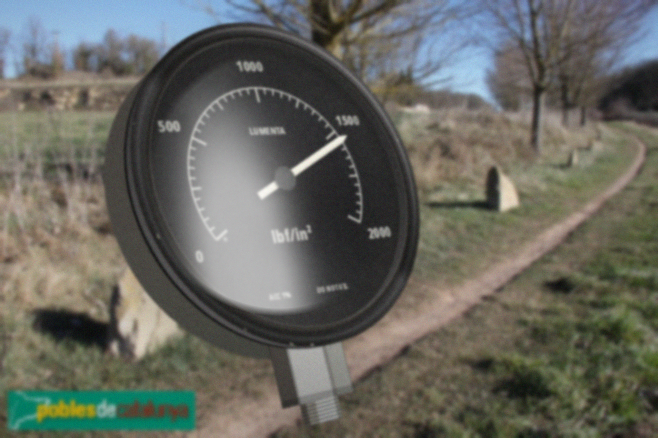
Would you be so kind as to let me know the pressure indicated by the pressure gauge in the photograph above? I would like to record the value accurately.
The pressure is 1550 psi
